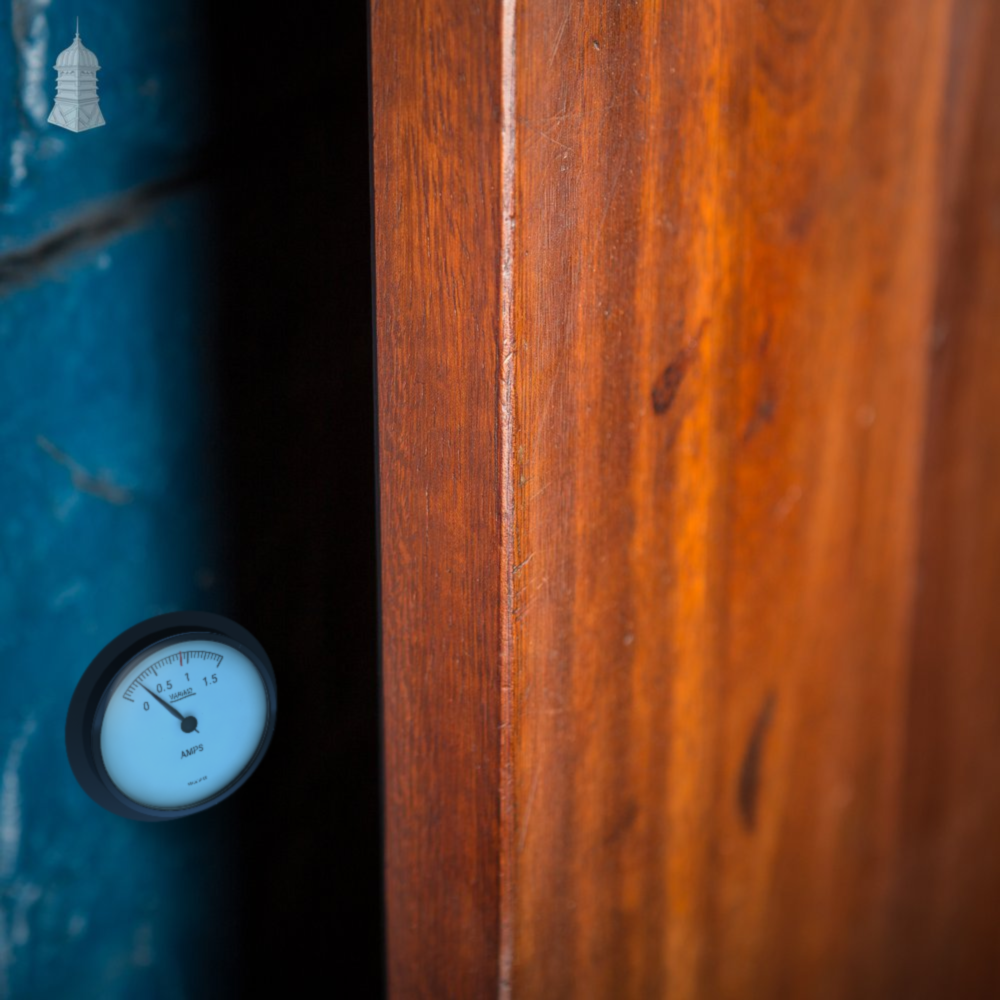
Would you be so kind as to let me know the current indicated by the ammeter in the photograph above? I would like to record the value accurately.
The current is 0.25 A
